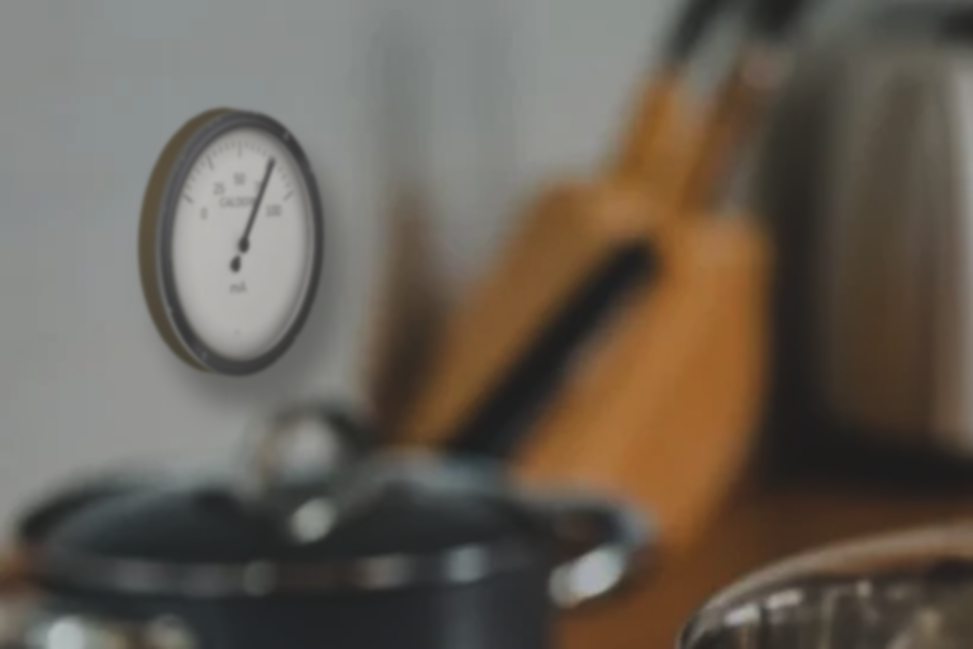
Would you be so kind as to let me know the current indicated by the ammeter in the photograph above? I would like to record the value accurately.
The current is 75 mA
